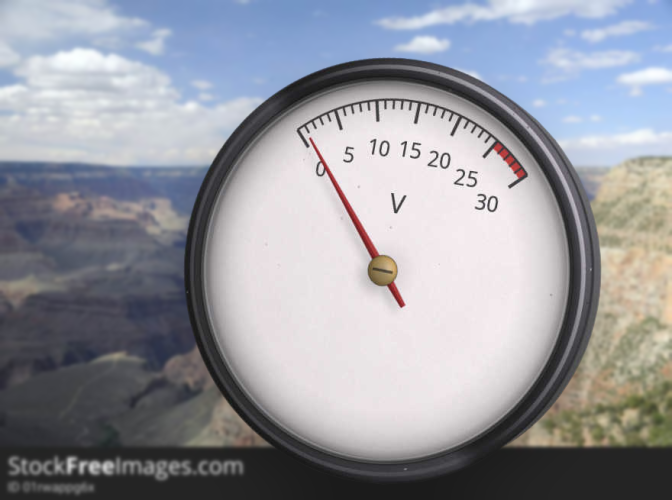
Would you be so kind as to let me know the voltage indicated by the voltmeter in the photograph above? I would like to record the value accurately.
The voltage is 1 V
